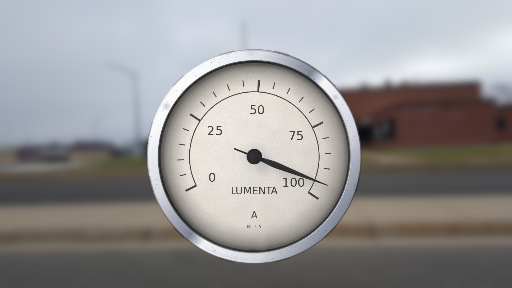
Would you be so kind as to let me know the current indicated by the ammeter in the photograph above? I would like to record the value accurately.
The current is 95 A
